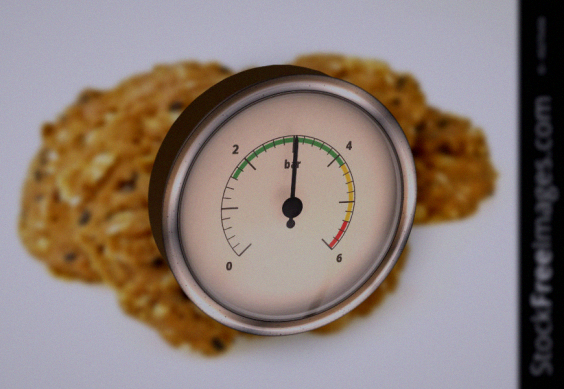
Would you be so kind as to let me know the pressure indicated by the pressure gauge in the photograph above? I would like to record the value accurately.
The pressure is 3 bar
